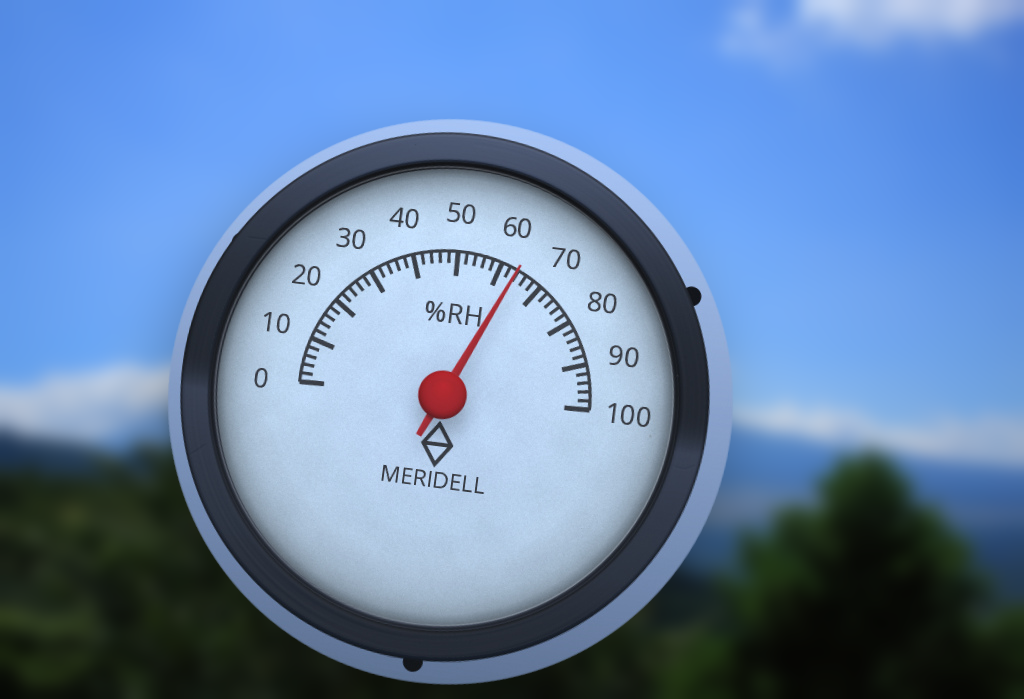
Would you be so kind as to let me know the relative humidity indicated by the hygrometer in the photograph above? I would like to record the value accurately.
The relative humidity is 64 %
